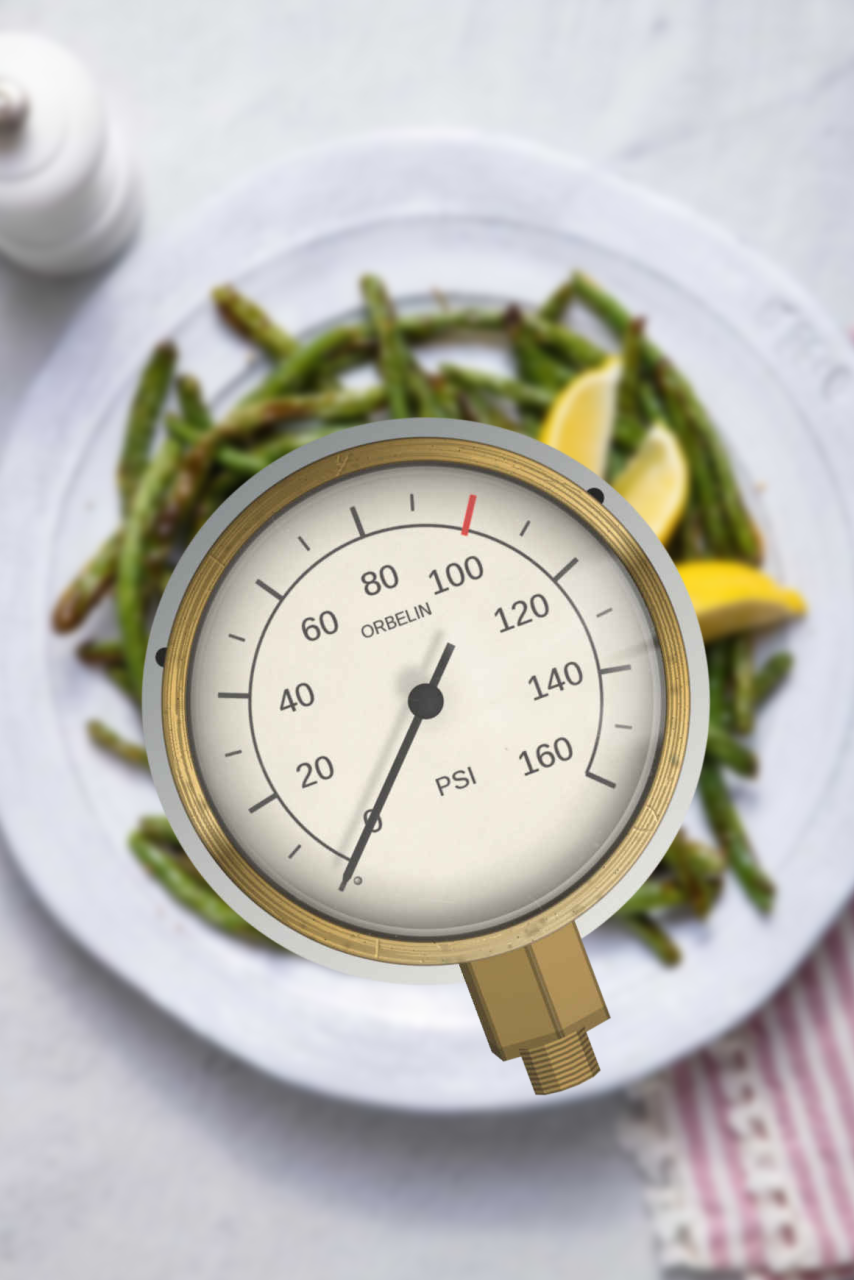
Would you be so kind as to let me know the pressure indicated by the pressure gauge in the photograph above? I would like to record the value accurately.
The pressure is 0 psi
